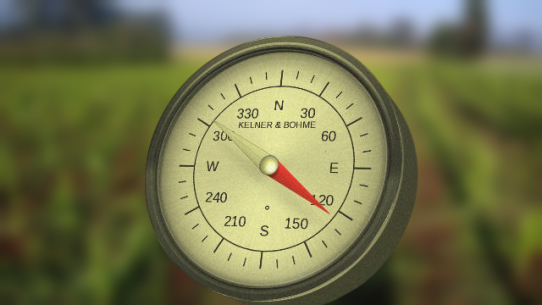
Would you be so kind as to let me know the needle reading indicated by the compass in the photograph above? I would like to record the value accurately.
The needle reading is 125 °
